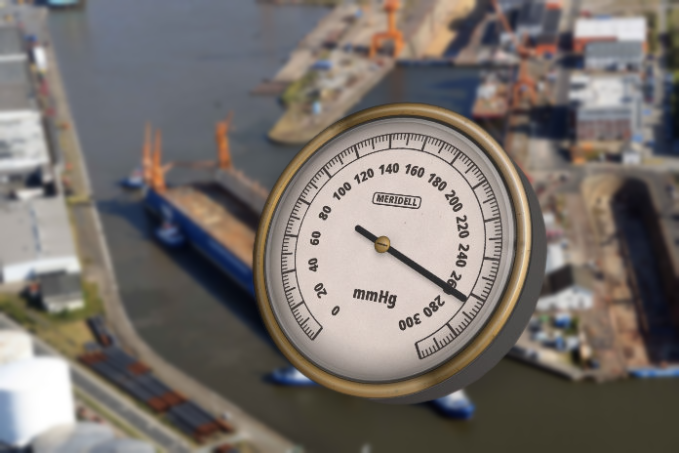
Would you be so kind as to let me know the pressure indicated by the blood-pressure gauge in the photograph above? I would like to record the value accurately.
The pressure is 264 mmHg
